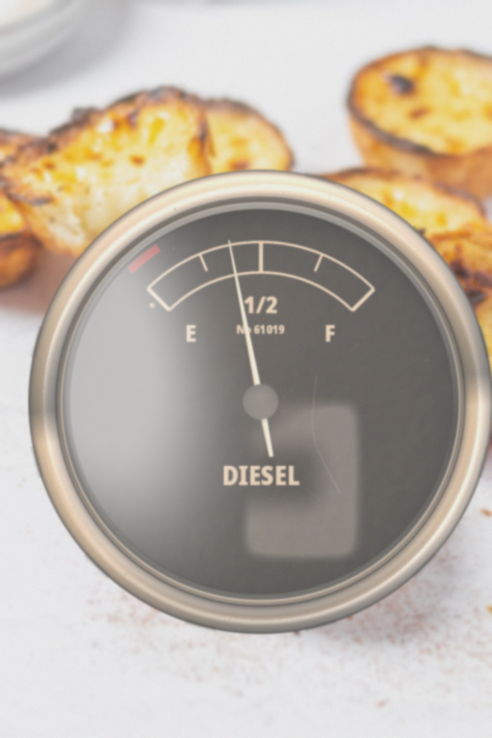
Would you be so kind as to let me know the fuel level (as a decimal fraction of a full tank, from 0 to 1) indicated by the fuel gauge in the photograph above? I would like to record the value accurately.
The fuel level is 0.375
